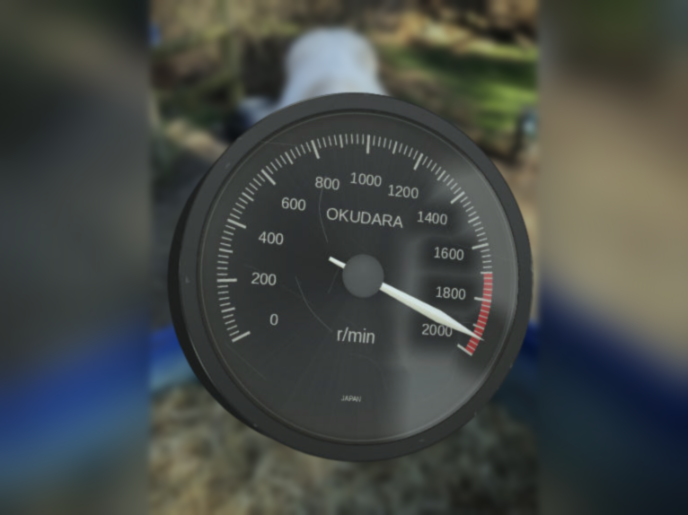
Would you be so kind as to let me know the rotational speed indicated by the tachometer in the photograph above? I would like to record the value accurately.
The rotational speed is 1940 rpm
